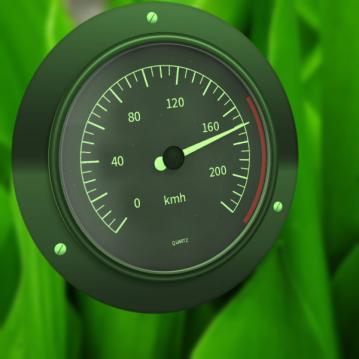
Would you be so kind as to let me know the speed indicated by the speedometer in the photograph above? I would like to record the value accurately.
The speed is 170 km/h
